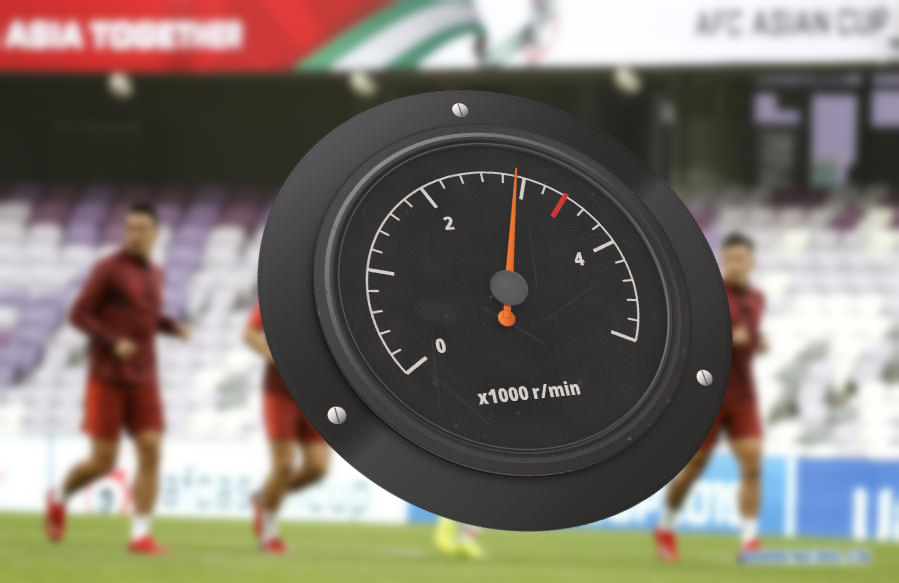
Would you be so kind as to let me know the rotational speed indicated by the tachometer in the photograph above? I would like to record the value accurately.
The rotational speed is 2900 rpm
